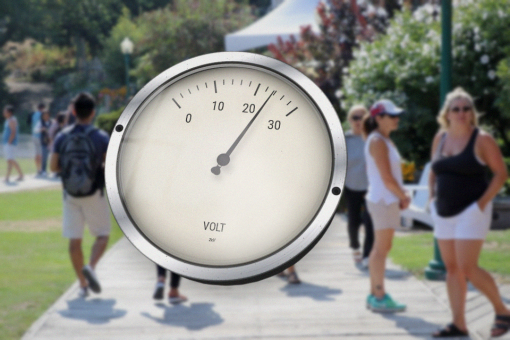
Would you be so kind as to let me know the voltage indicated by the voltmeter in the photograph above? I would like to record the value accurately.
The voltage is 24 V
